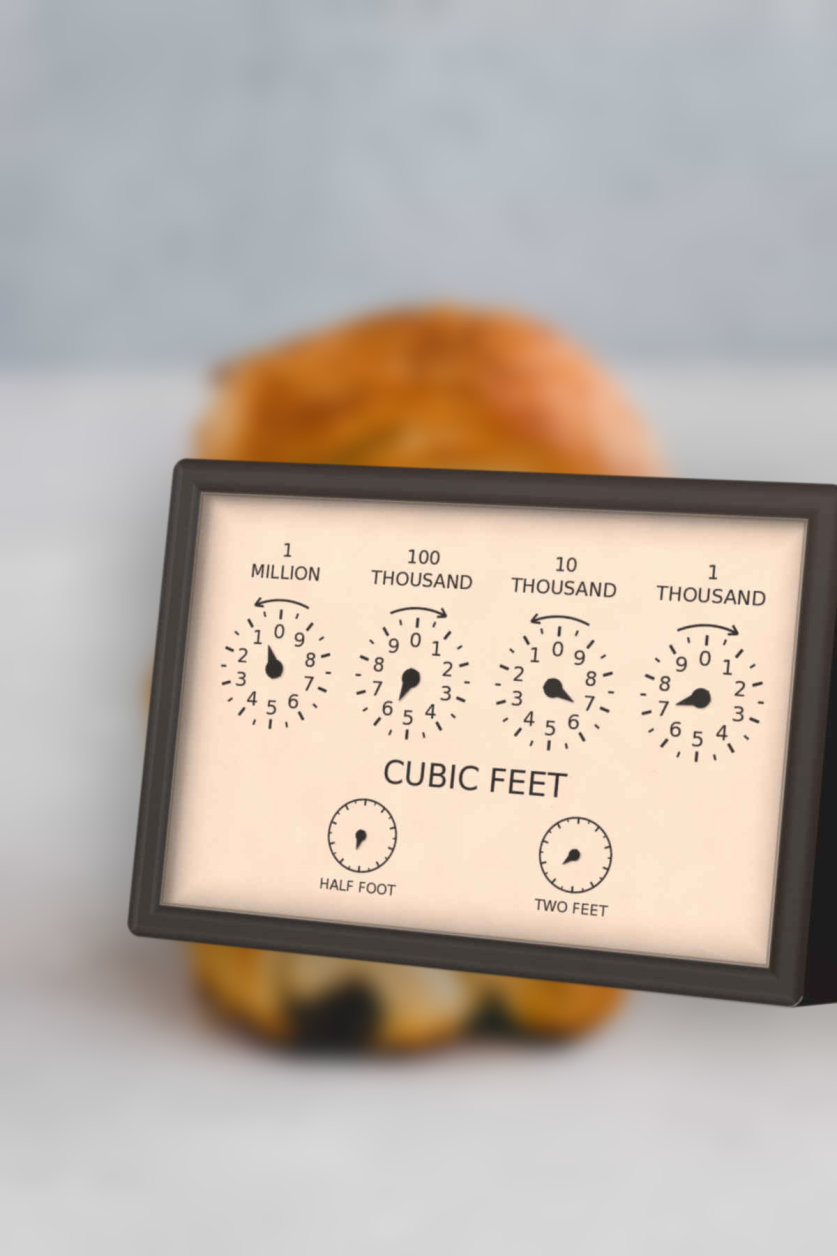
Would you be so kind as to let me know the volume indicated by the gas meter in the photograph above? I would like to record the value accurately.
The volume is 56700 ft³
